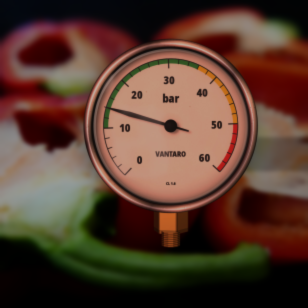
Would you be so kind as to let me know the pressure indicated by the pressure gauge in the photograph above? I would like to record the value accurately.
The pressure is 14 bar
